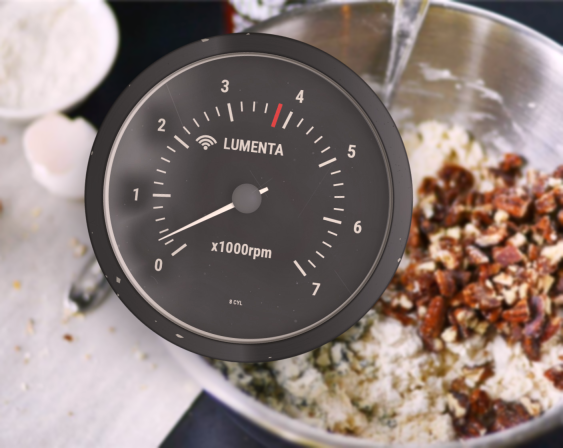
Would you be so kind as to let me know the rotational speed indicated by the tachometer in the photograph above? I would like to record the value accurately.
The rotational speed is 300 rpm
